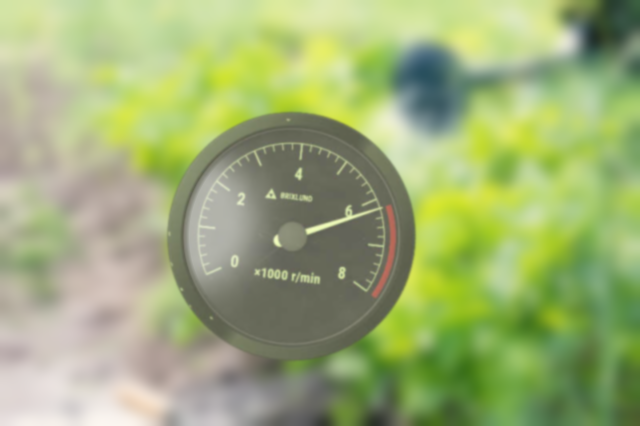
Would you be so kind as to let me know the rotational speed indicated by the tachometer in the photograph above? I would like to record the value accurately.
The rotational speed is 6200 rpm
